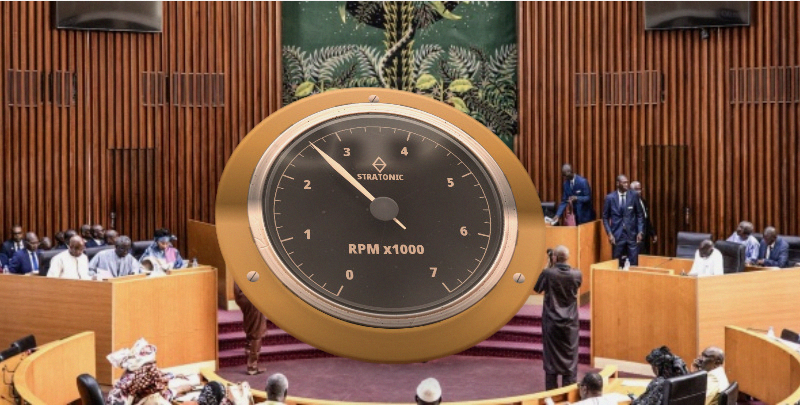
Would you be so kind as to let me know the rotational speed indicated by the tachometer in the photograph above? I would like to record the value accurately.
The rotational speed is 2600 rpm
